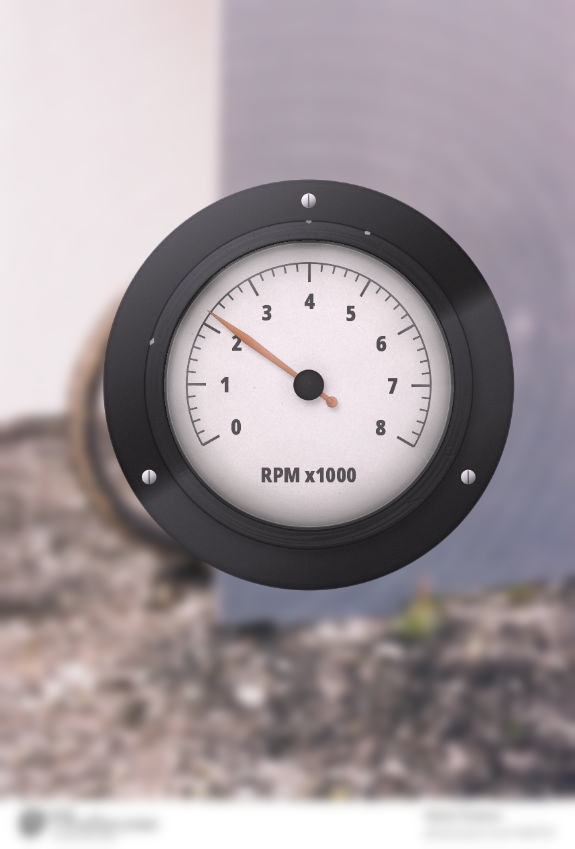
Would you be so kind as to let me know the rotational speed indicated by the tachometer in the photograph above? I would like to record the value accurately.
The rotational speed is 2200 rpm
